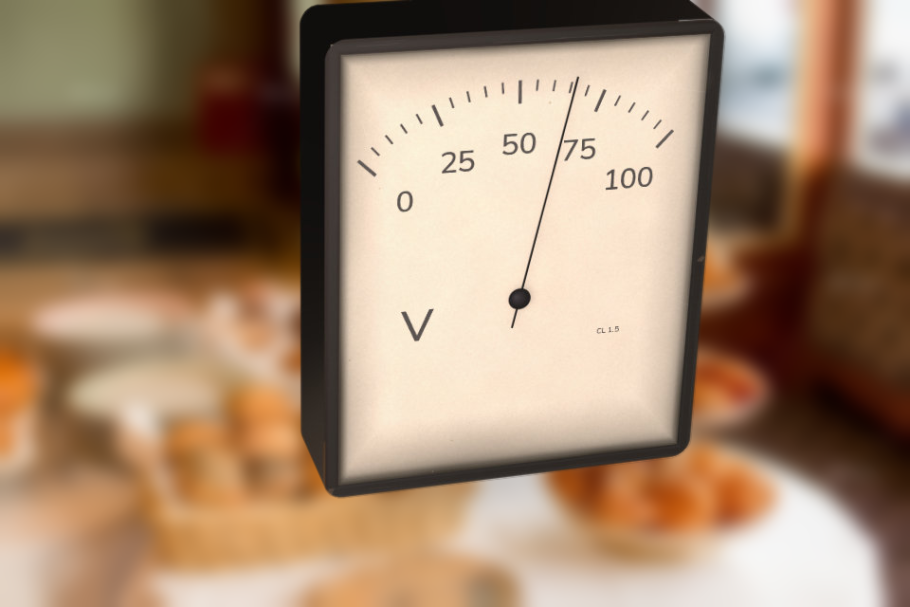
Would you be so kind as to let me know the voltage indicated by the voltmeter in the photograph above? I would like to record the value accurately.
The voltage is 65 V
